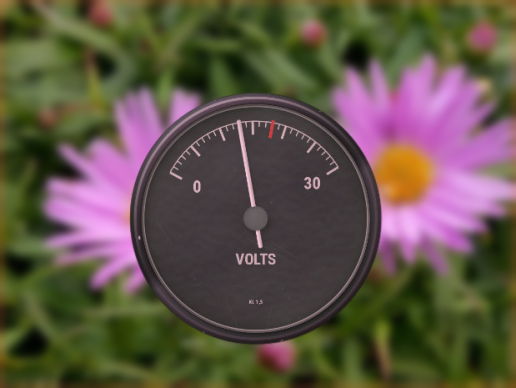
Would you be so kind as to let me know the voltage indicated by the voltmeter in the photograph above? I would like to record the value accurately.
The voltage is 13 V
